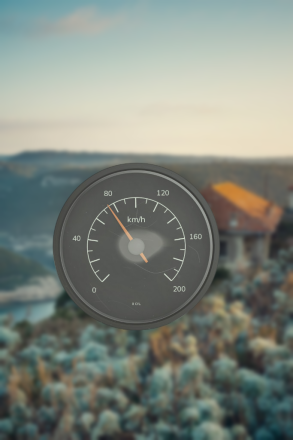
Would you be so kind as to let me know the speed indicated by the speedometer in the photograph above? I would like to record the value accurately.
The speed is 75 km/h
